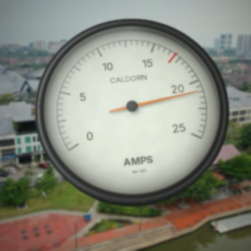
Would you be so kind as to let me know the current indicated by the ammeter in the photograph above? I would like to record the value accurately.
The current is 21 A
